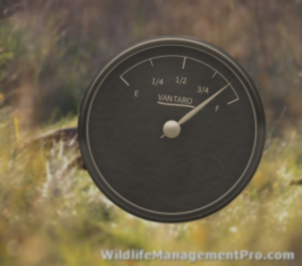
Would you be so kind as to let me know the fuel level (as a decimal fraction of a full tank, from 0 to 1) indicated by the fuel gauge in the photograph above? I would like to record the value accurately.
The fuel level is 0.875
